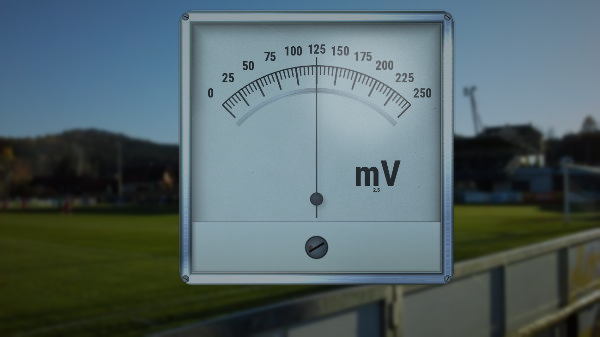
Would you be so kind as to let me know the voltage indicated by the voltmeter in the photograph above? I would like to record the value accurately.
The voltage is 125 mV
